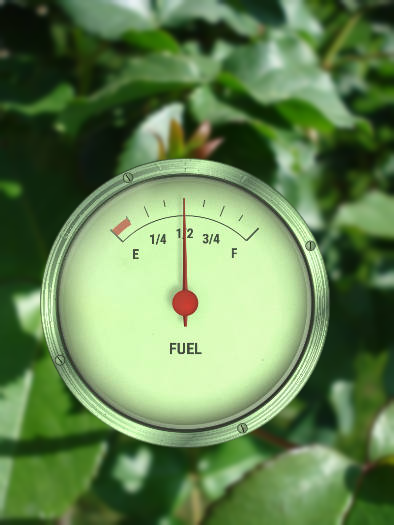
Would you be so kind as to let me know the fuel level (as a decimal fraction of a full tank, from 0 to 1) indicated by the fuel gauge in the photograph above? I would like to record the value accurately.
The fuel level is 0.5
